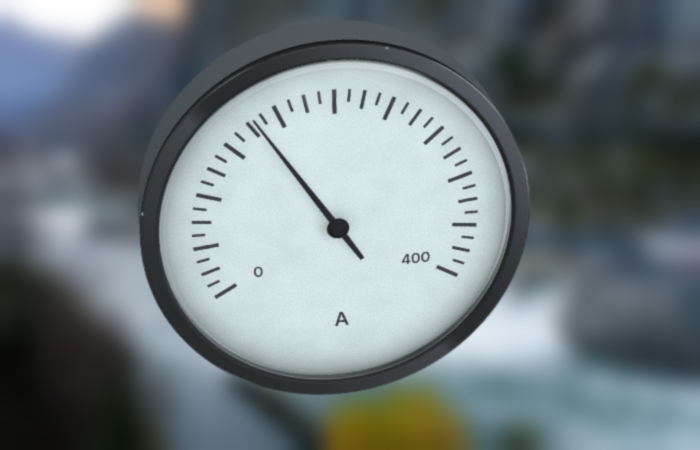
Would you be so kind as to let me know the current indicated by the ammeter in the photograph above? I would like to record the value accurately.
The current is 145 A
